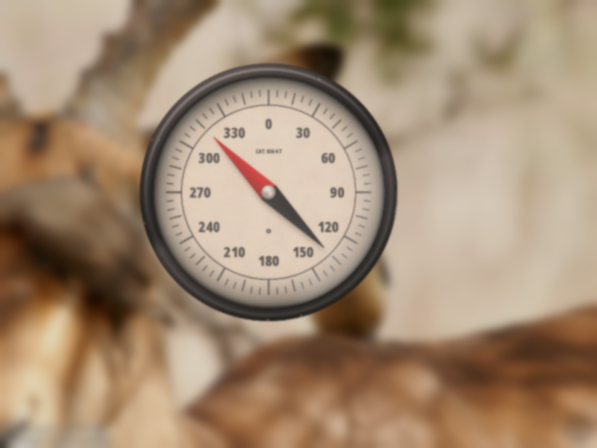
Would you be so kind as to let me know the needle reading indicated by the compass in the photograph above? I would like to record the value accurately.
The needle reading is 315 °
